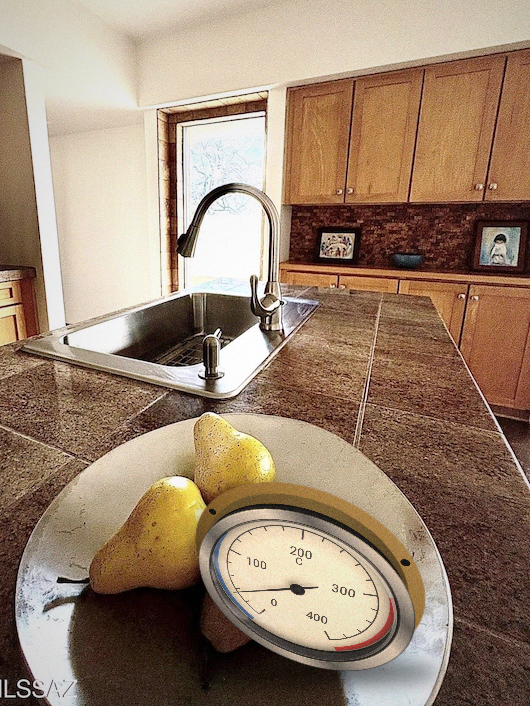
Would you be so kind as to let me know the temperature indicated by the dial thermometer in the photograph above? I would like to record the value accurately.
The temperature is 40 °C
